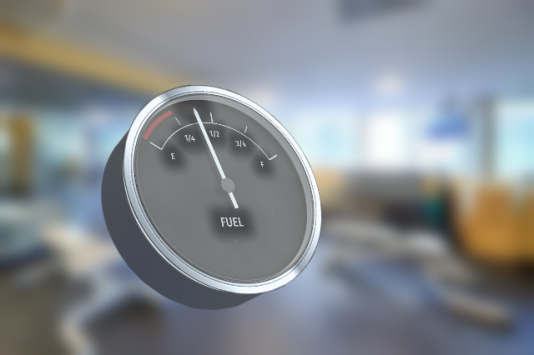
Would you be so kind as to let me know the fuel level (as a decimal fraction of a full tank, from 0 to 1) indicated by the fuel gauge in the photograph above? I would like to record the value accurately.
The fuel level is 0.375
